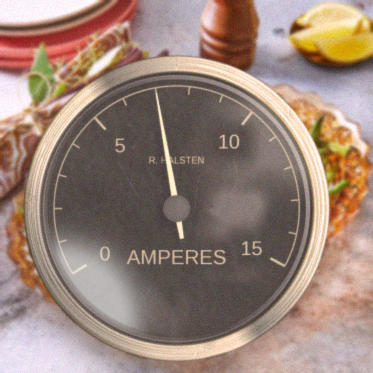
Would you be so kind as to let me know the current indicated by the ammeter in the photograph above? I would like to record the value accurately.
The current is 7 A
